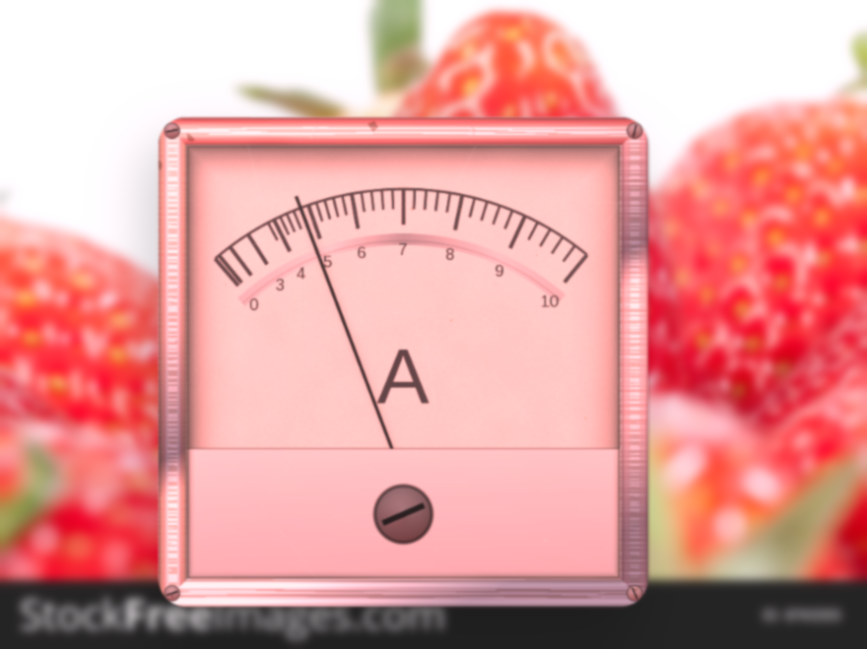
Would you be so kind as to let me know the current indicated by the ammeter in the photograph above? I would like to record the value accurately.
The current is 4.8 A
